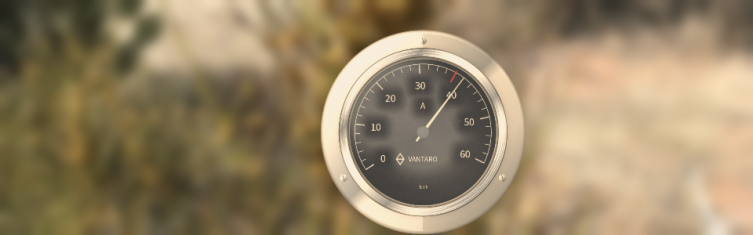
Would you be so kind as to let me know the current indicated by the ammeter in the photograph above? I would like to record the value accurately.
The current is 40 A
